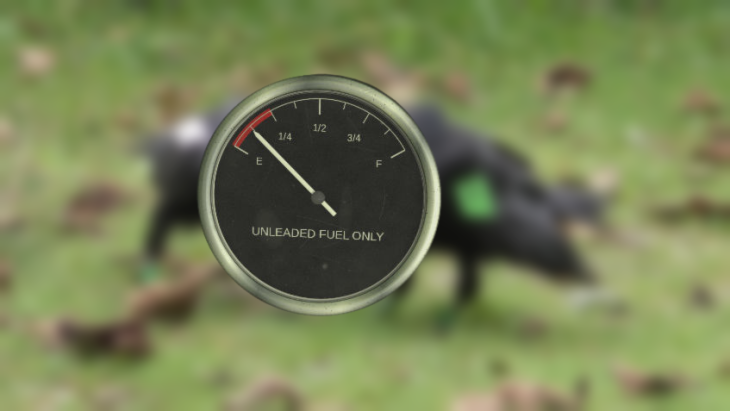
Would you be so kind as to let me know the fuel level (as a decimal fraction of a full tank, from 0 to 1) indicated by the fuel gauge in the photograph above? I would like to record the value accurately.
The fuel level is 0.125
